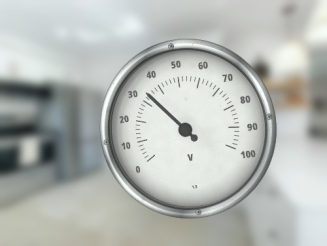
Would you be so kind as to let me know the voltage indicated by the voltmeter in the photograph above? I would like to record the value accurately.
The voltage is 34 V
